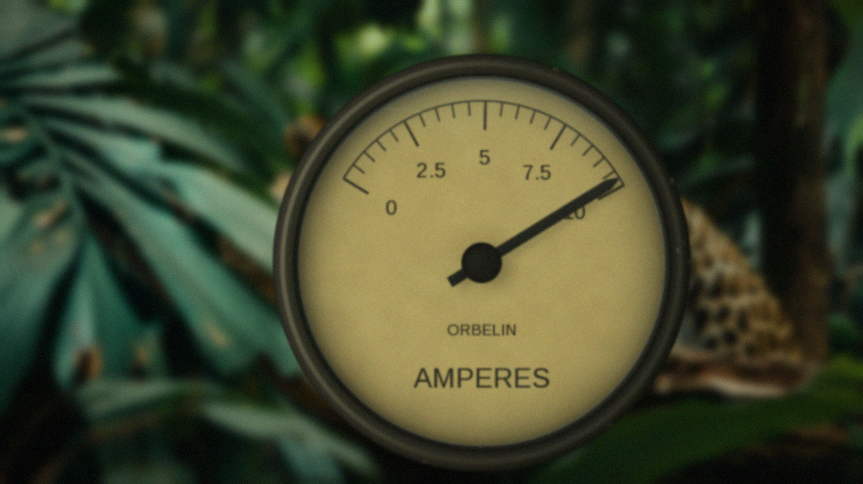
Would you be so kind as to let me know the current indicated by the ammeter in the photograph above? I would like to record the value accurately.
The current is 9.75 A
